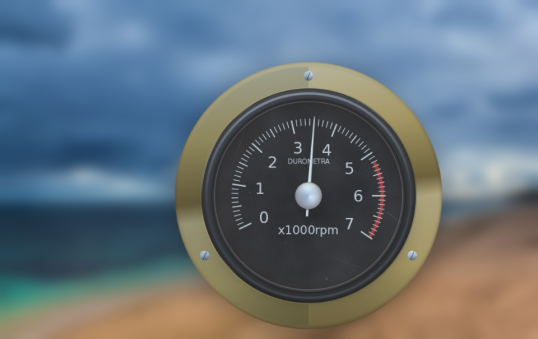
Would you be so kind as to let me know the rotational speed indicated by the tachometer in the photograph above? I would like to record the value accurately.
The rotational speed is 3500 rpm
